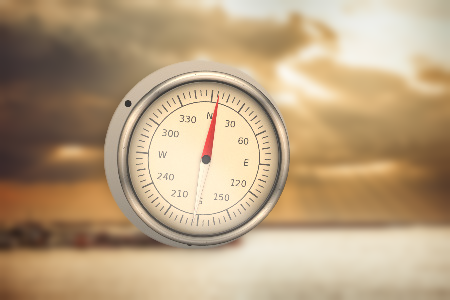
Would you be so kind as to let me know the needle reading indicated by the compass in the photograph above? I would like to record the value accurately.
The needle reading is 5 °
